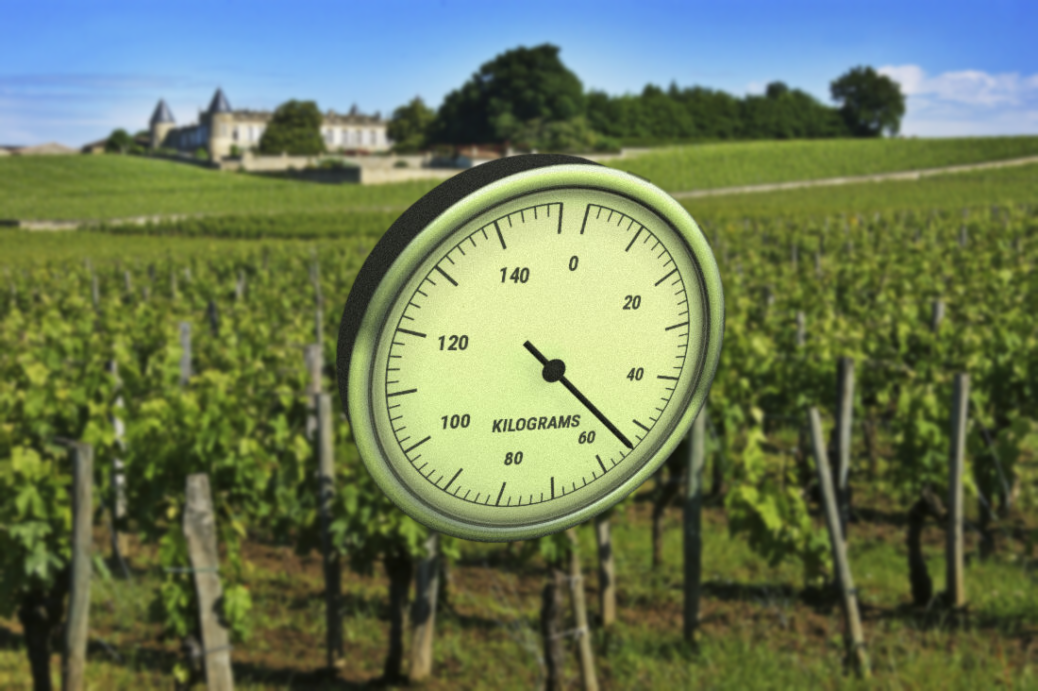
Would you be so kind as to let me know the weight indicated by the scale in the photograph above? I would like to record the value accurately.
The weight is 54 kg
